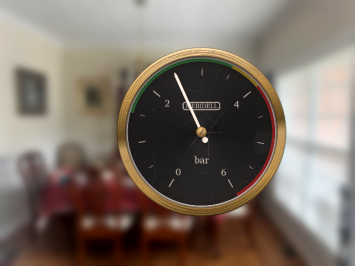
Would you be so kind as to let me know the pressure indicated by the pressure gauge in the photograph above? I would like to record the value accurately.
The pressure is 2.5 bar
